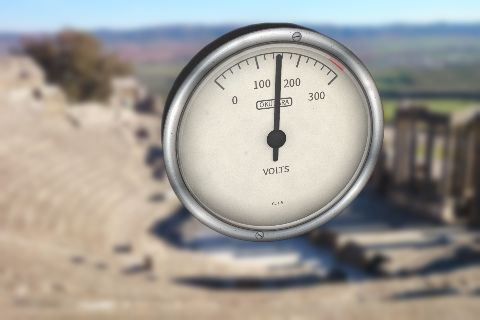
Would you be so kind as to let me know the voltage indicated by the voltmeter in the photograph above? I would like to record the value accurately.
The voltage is 150 V
